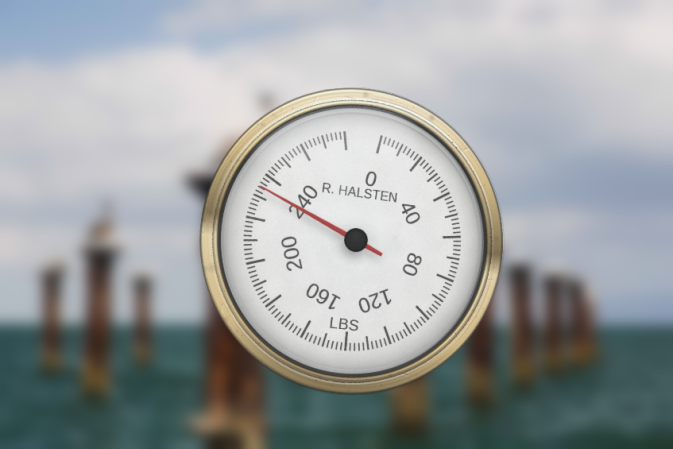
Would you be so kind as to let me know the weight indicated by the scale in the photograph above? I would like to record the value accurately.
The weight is 234 lb
